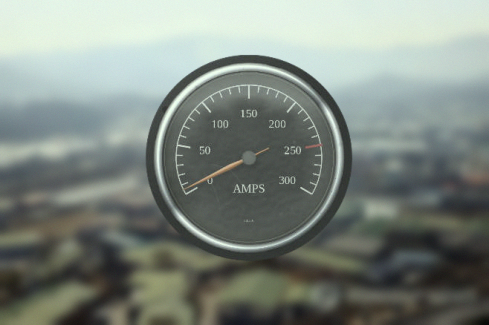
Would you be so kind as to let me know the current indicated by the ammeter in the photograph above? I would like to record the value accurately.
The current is 5 A
